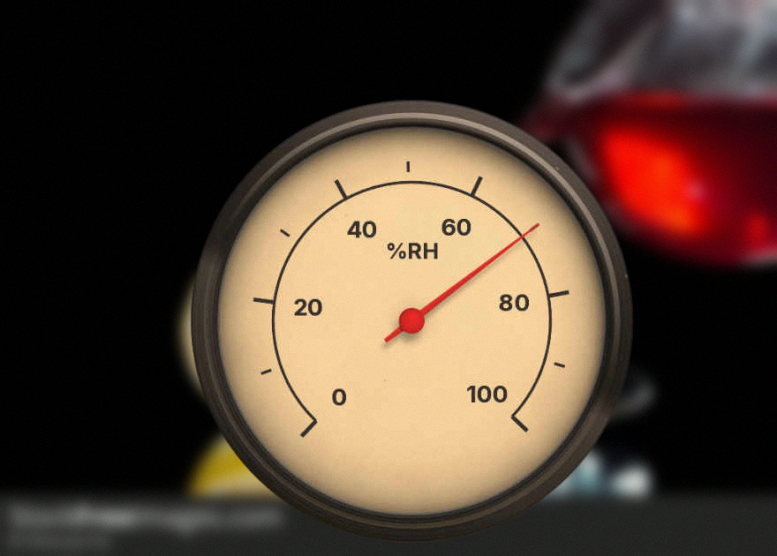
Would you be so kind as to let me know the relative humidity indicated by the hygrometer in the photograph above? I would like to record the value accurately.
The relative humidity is 70 %
